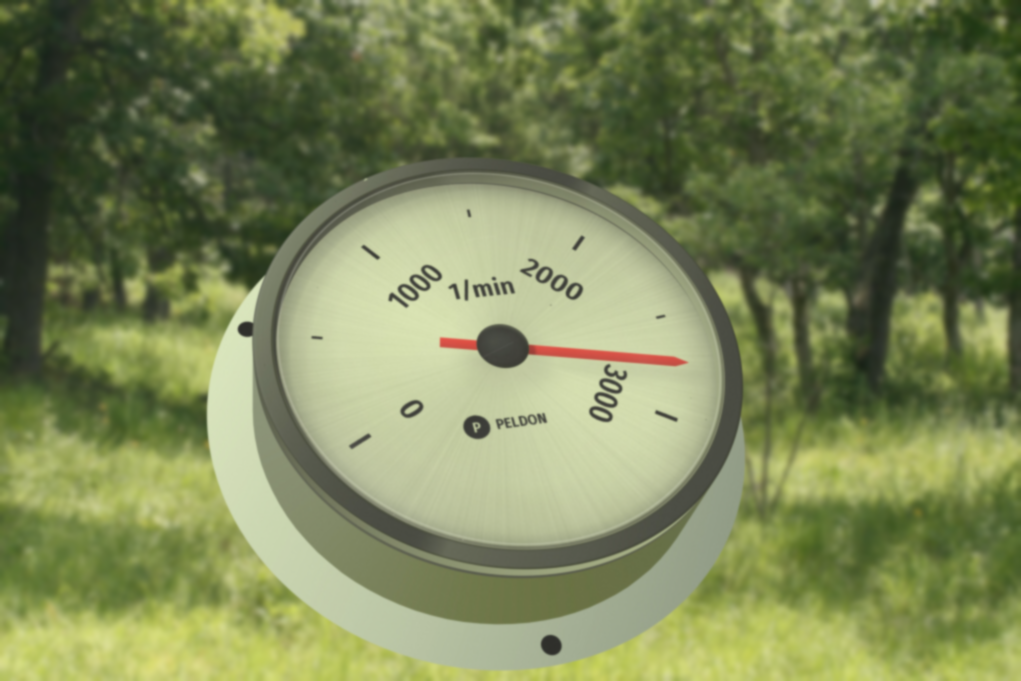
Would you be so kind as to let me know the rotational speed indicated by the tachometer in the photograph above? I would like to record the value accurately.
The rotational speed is 2750 rpm
